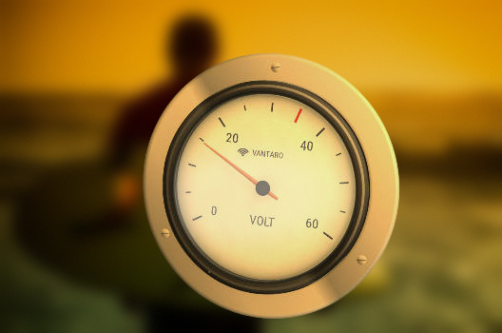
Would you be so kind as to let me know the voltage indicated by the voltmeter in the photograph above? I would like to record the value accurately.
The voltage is 15 V
